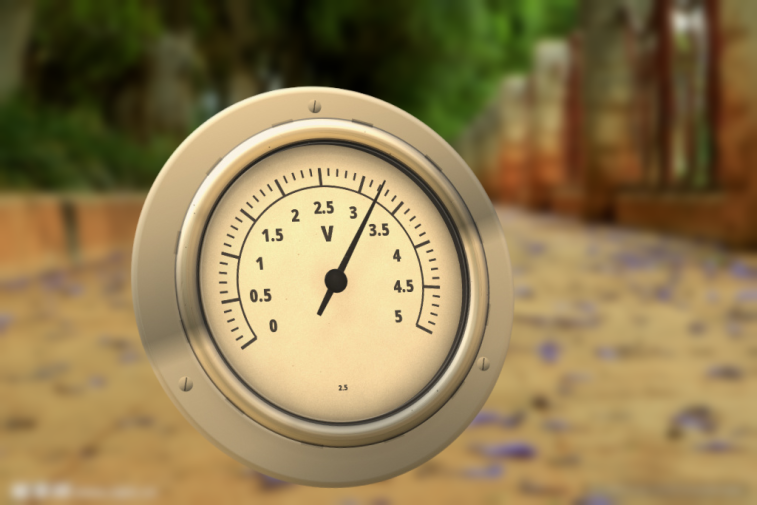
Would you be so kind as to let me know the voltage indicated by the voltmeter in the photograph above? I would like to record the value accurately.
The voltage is 3.2 V
